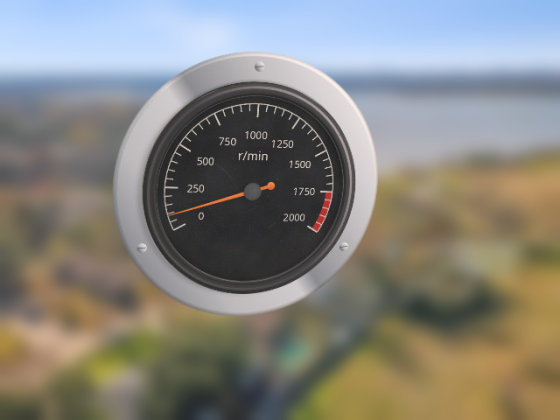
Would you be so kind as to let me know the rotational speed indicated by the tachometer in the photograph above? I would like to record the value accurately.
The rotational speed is 100 rpm
